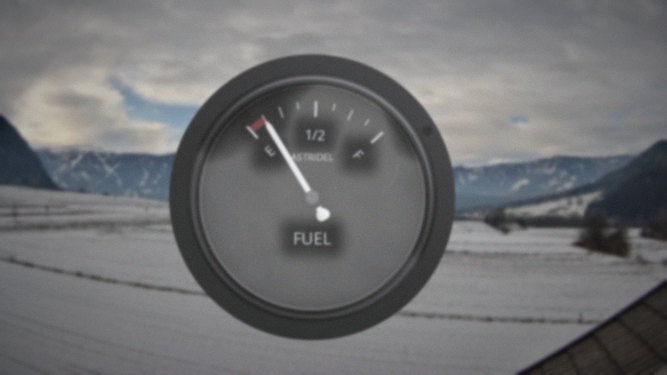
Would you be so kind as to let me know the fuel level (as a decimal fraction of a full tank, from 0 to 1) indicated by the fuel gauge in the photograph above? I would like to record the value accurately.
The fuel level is 0.125
